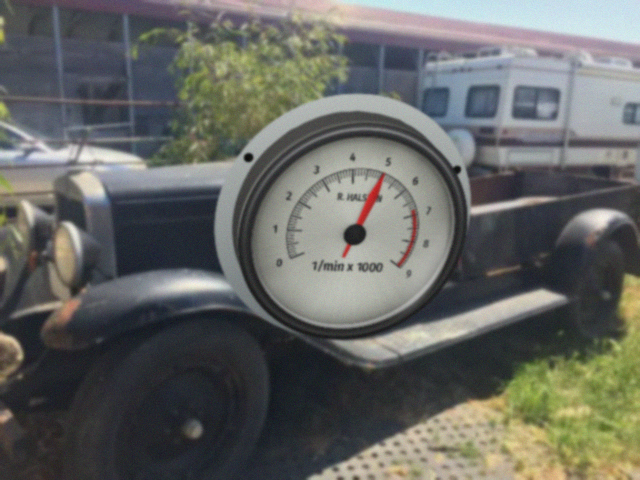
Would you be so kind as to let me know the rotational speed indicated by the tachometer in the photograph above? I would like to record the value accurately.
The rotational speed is 5000 rpm
